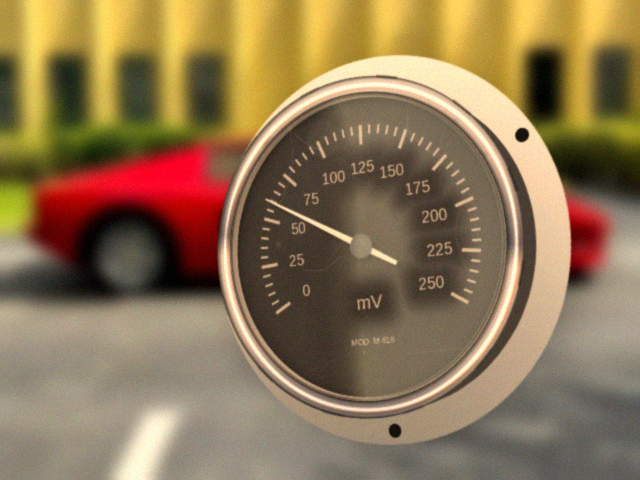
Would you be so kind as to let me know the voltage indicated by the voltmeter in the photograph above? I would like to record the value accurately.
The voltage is 60 mV
